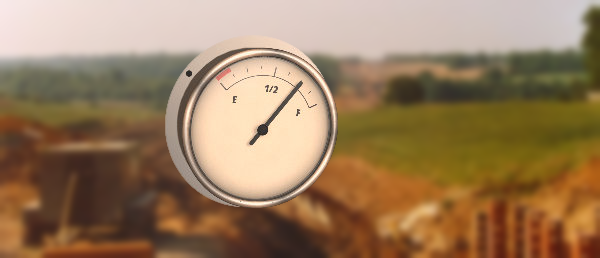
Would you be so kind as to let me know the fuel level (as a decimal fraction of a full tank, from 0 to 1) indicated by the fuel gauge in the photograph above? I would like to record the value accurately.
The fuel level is 0.75
